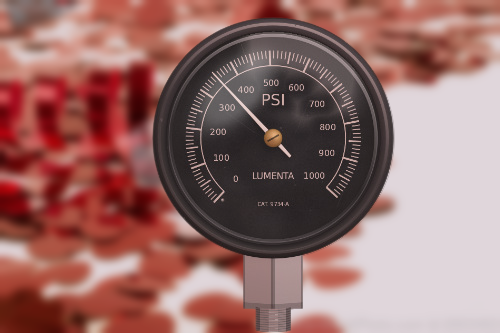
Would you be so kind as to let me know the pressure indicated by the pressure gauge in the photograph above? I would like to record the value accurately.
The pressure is 350 psi
